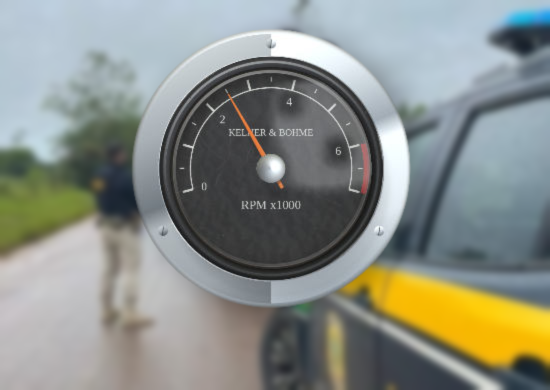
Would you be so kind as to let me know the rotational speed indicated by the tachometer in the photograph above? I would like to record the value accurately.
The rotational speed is 2500 rpm
